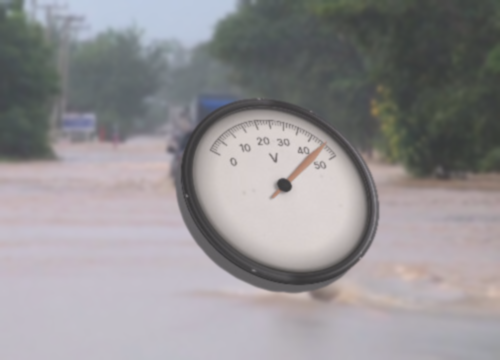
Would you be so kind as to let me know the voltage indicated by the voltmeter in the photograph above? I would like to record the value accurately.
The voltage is 45 V
